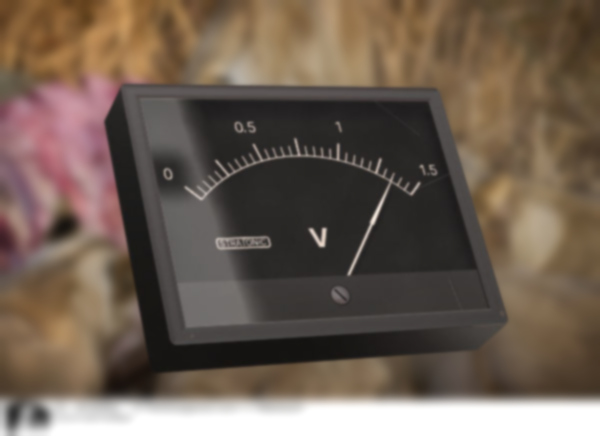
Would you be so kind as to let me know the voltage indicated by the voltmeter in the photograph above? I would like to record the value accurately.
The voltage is 1.35 V
